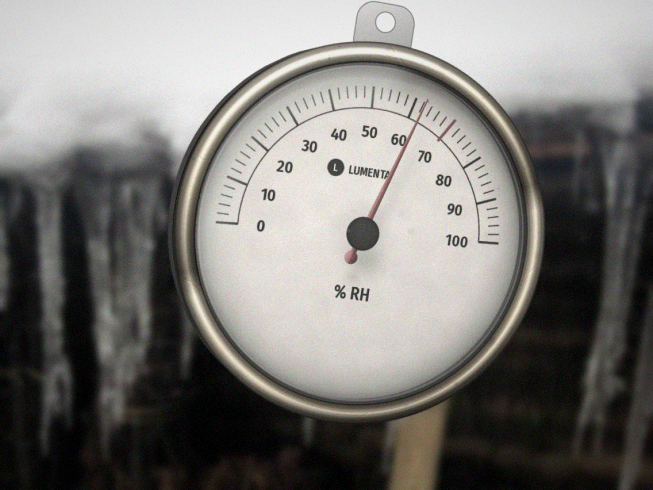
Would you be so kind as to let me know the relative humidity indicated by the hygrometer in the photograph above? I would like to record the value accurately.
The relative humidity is 62 %
